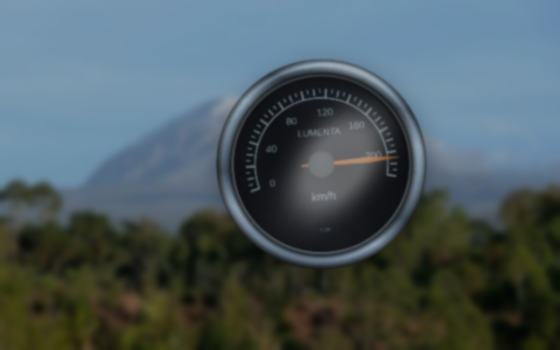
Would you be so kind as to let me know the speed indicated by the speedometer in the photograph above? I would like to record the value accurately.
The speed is 205 km/h
